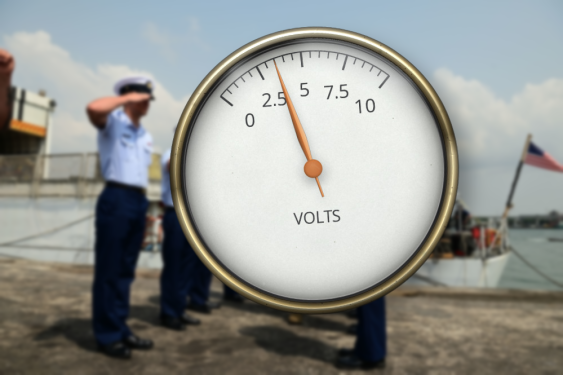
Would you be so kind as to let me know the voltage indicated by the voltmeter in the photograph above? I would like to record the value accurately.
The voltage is 3.5 V
